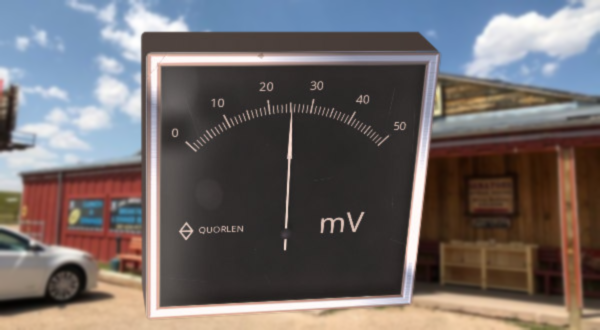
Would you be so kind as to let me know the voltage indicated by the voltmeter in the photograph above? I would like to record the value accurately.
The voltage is 25 mV
